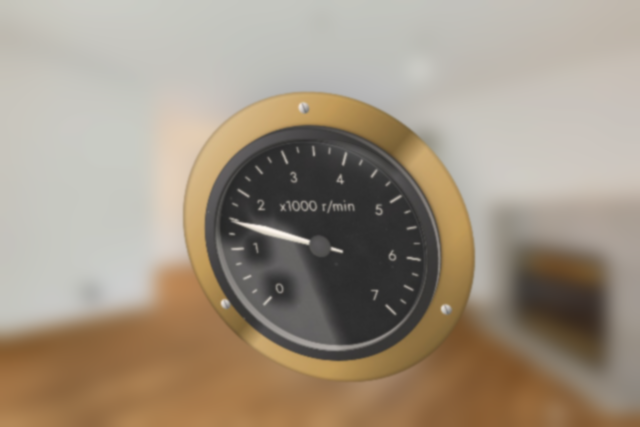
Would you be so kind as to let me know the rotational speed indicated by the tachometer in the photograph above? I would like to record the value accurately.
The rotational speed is 1500 rpm
